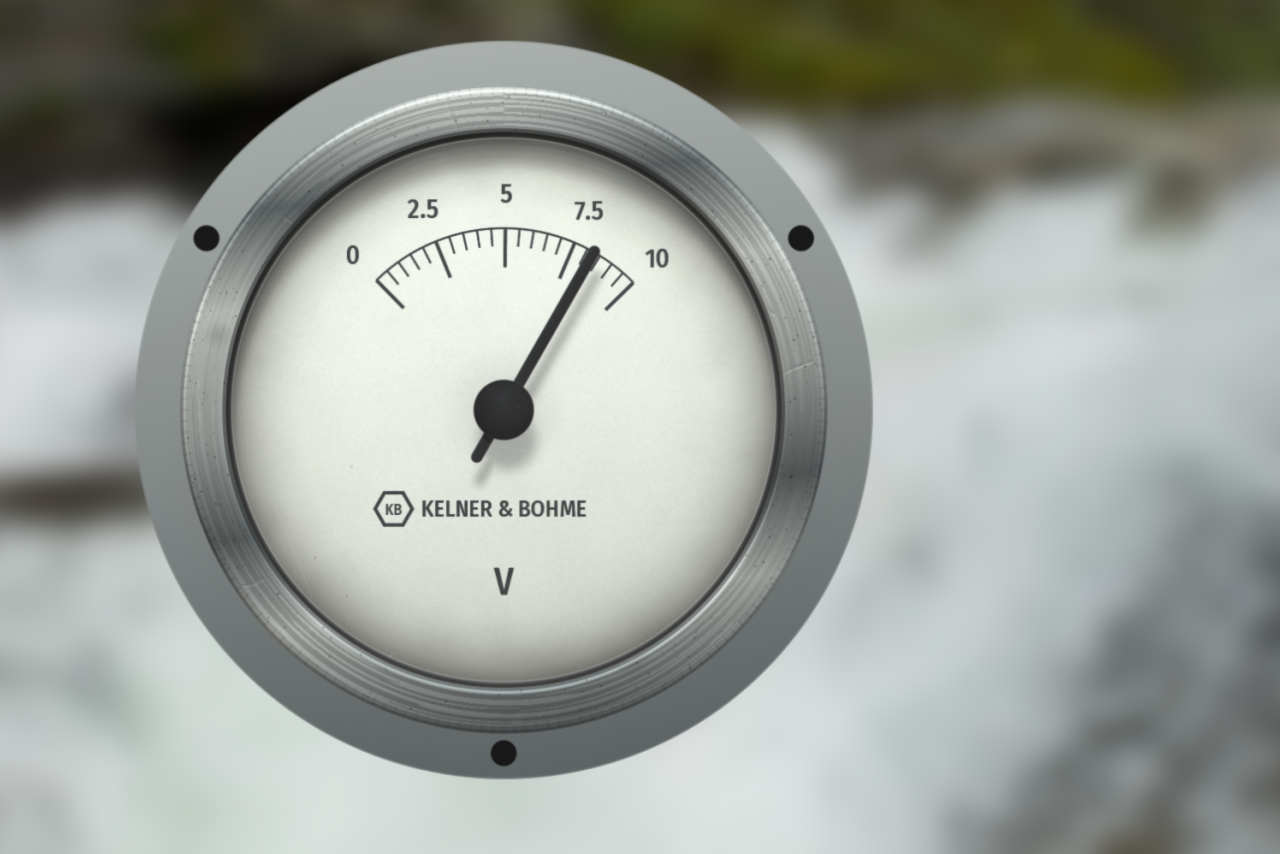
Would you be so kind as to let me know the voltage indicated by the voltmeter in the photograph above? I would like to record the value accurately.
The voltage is 8.25 V
